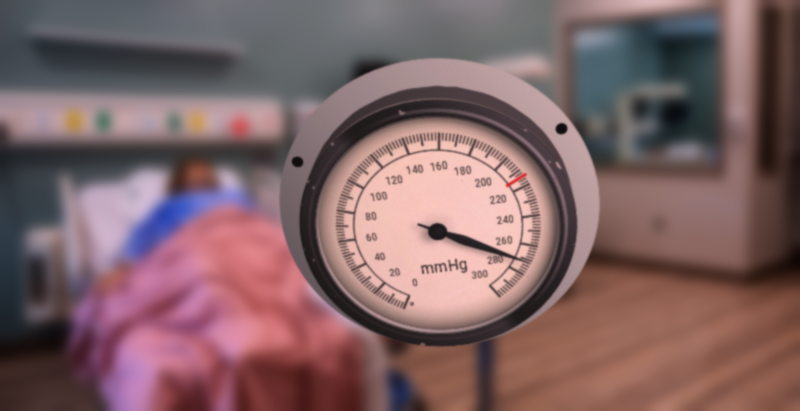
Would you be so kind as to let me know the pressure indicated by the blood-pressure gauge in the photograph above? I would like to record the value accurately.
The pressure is 270 mmHg
